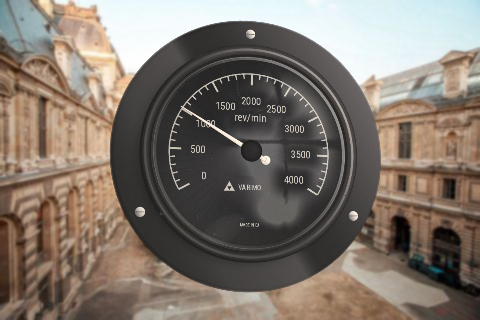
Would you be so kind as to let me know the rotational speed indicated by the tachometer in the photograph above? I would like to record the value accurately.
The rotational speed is 1000 rpm
